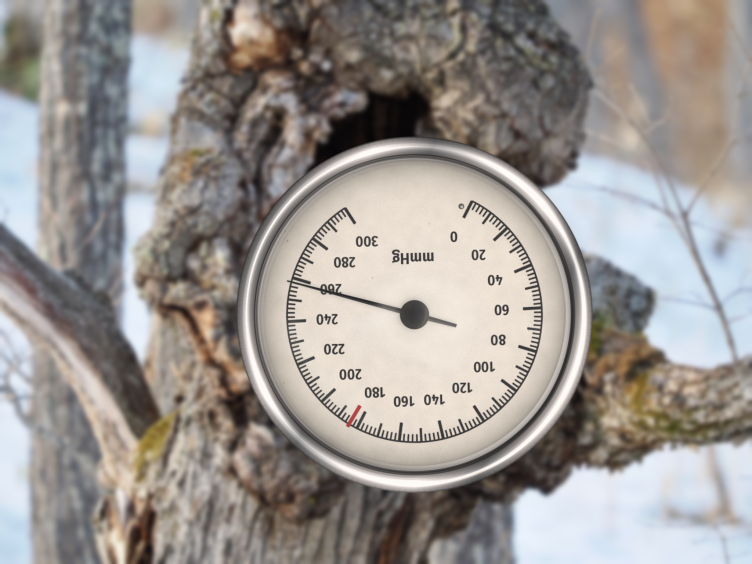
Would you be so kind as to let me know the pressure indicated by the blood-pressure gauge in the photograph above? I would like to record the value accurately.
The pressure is 258 mmHg
